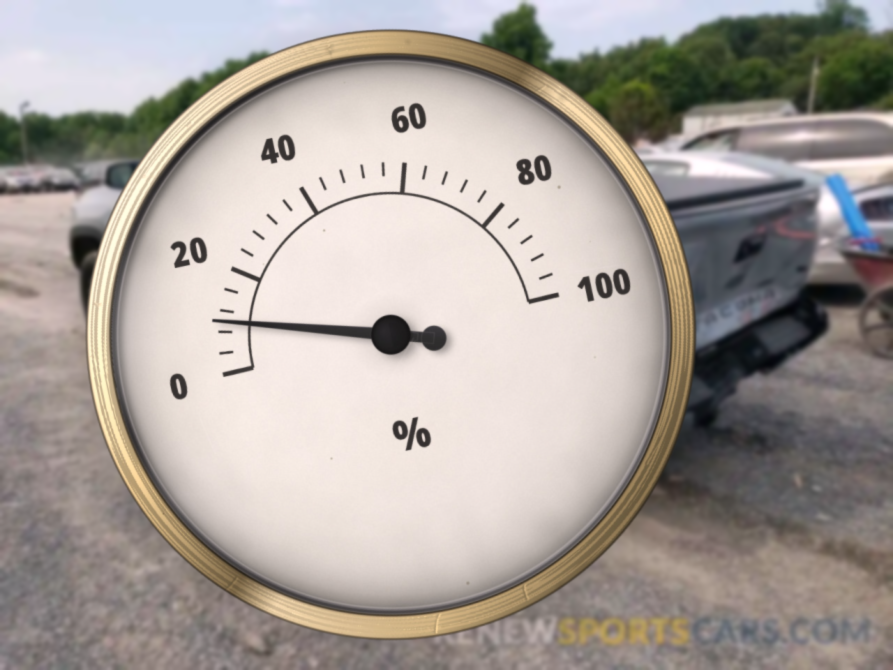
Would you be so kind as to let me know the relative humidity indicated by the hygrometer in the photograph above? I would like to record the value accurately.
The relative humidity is 10 %
